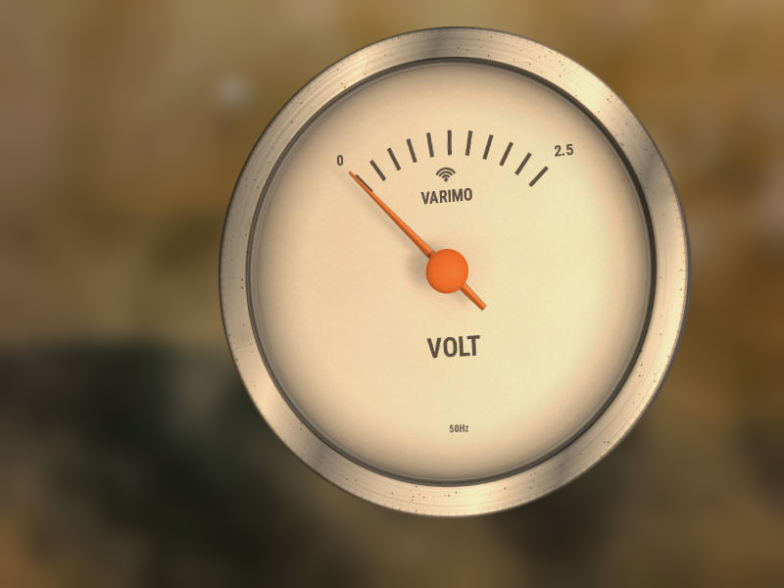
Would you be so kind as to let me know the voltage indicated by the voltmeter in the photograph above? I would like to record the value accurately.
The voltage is 0 V
